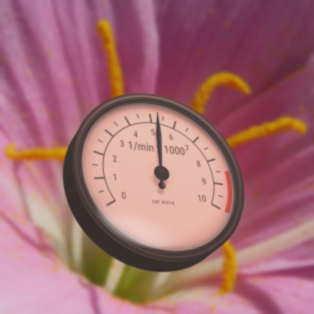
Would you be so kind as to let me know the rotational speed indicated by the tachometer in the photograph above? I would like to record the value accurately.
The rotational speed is 5250 rpm
